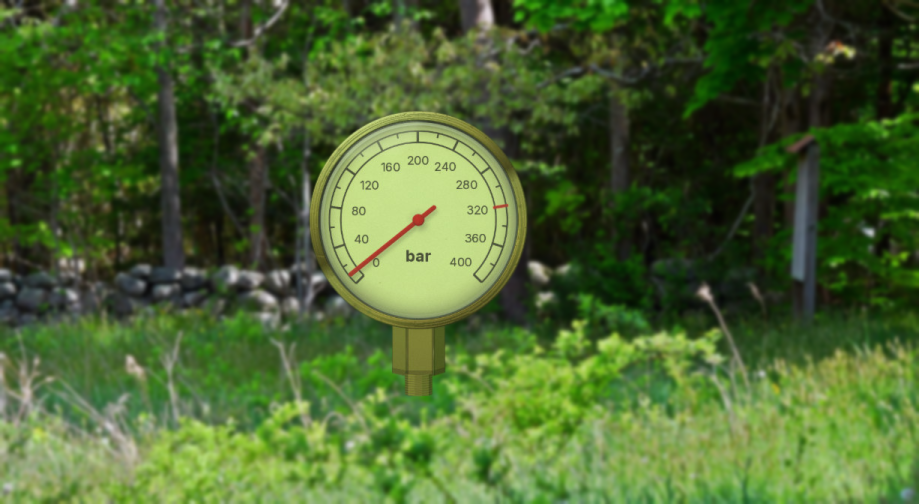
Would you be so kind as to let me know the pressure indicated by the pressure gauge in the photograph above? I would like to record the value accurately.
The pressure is 10 bar
